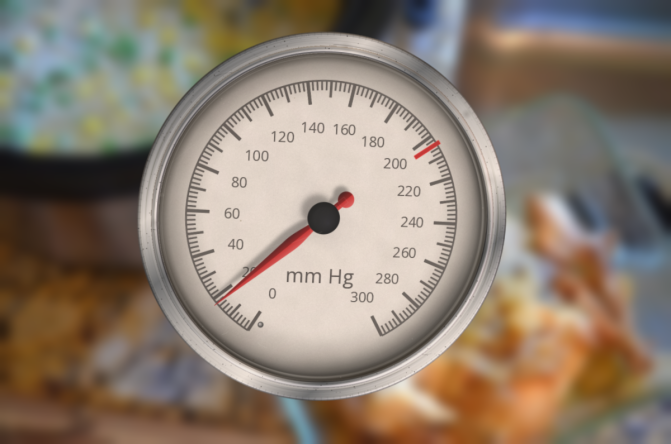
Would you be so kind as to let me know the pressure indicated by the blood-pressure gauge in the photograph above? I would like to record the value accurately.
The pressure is 18 mmHg
